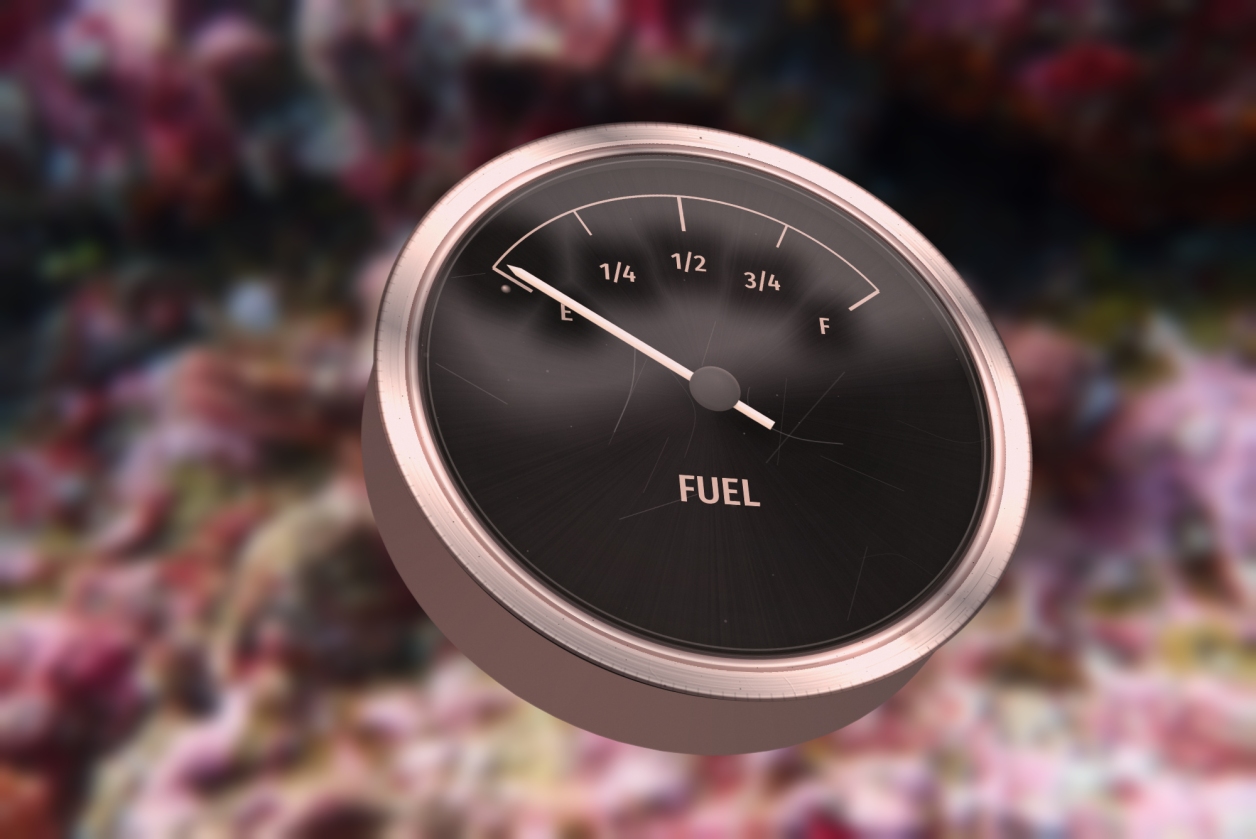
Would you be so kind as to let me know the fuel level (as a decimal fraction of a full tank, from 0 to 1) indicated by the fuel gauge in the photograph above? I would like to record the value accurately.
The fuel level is 0
